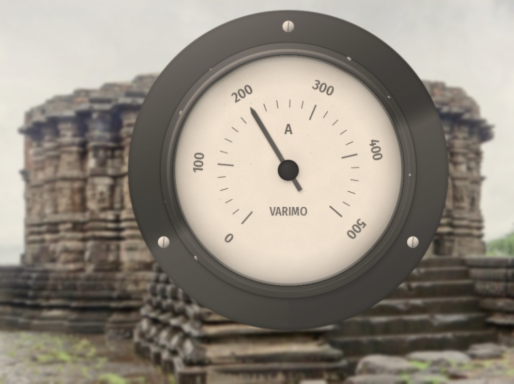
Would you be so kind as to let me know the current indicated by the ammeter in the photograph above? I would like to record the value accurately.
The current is 200 A
